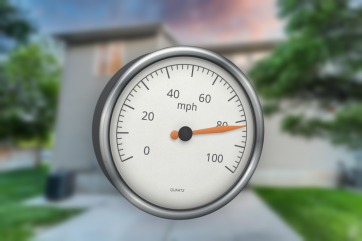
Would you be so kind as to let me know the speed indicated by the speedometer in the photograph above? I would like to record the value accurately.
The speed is 82 mph
